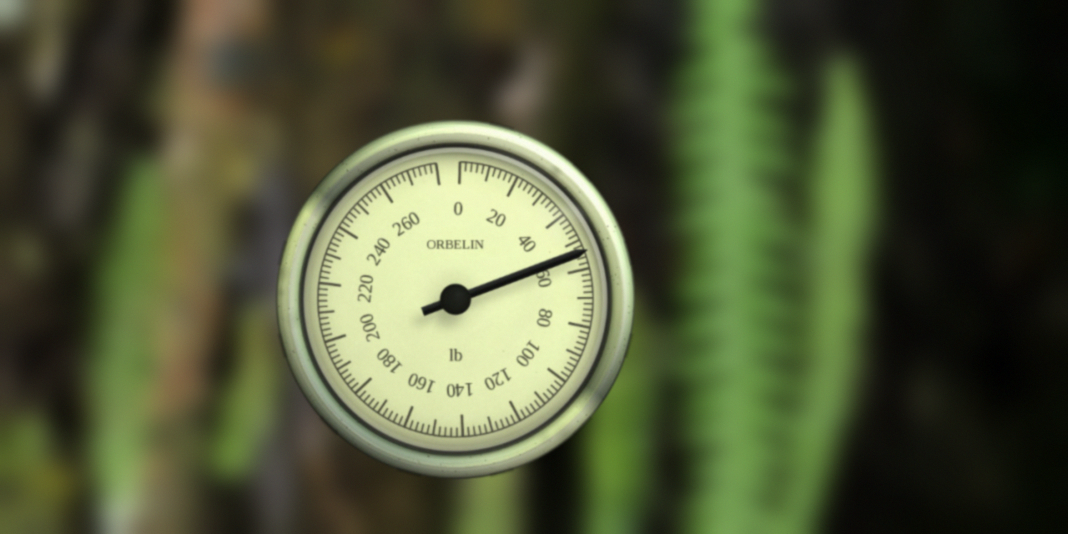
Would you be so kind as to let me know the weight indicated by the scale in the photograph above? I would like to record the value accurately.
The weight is 54 lb
